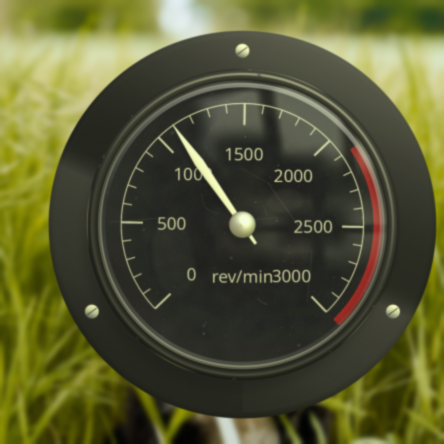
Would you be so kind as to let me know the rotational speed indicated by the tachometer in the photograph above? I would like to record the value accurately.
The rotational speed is 1100 rpm
